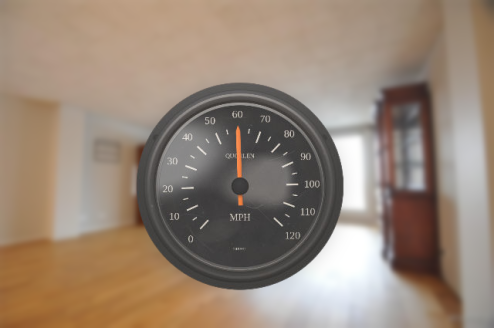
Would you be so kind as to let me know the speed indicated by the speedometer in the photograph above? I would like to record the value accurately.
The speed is 60 mph
